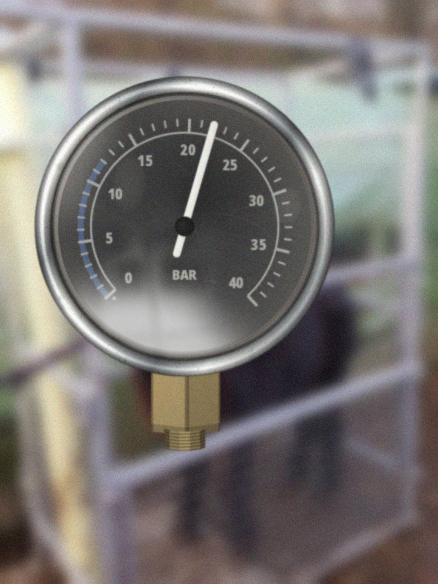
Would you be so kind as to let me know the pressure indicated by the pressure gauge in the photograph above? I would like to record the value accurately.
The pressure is 22 bar
